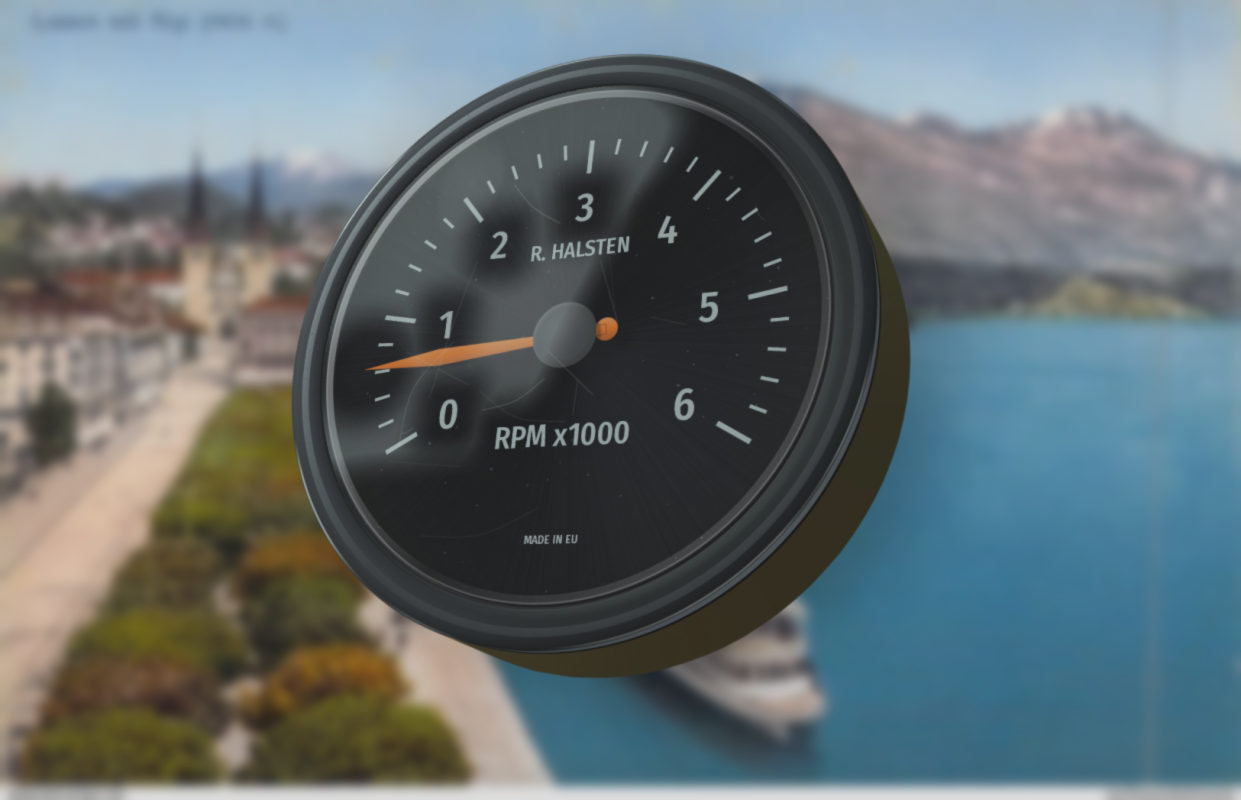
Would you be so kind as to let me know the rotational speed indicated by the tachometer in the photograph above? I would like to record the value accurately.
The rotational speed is 600 rpm
